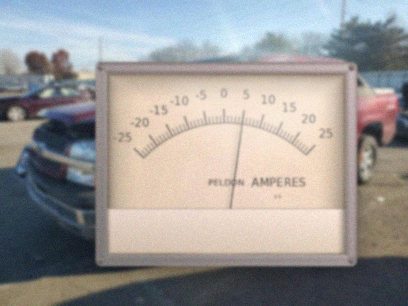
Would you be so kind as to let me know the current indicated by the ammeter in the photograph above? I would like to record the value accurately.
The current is 5 A
